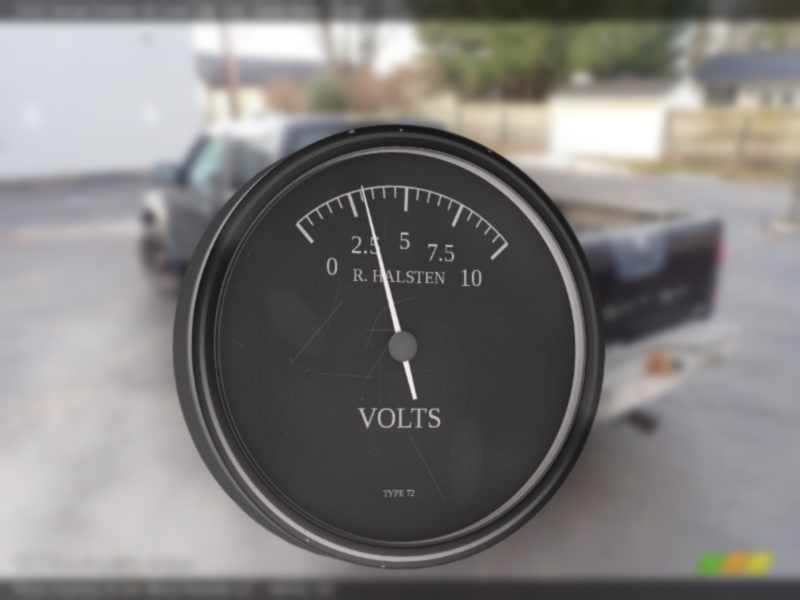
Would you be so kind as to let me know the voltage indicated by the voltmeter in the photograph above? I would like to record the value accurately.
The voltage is 3 V
